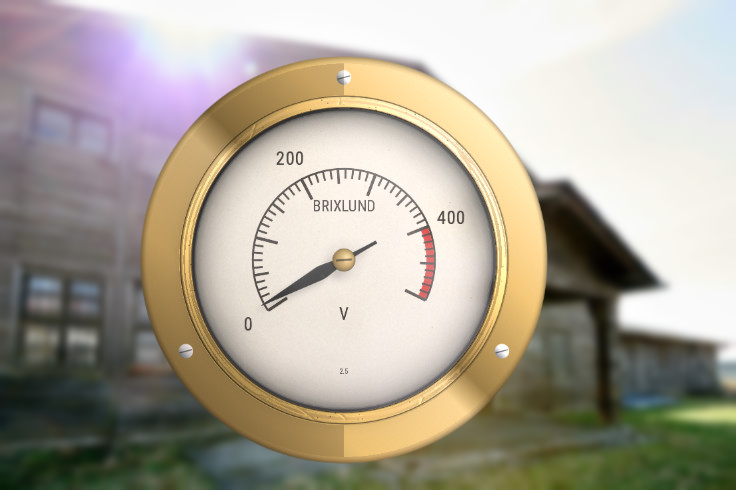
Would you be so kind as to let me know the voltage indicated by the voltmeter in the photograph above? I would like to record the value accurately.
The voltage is 10 V
